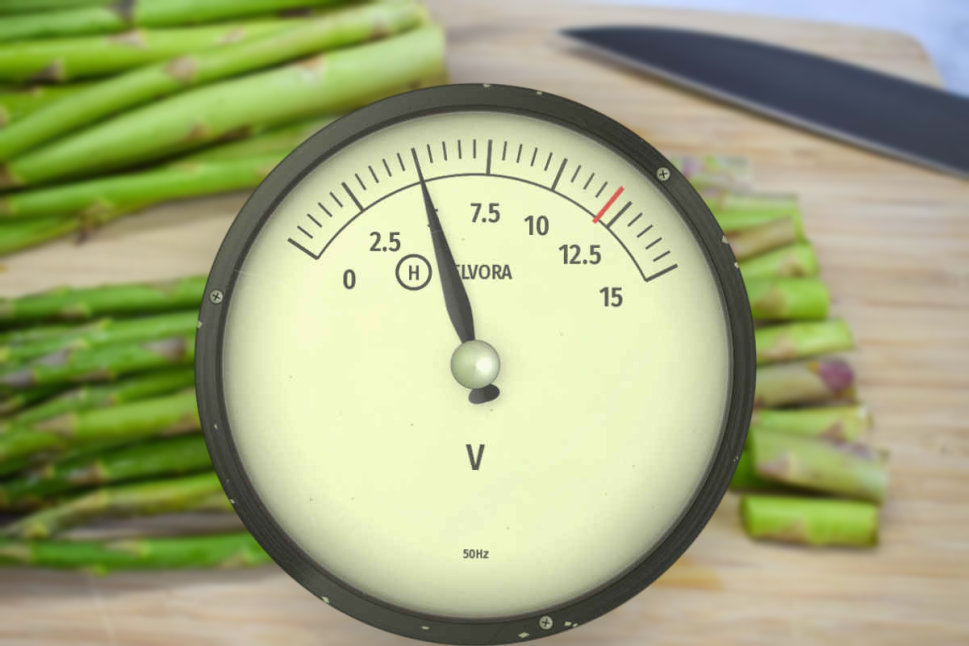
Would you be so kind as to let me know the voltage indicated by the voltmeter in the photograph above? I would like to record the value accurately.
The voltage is 5 V
